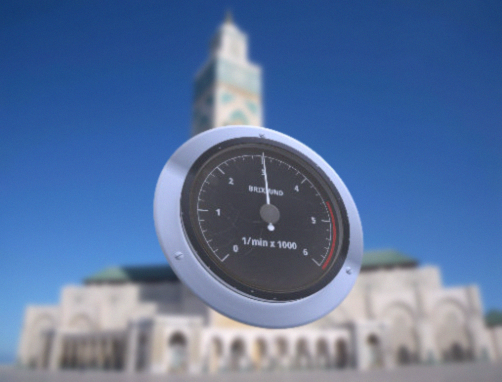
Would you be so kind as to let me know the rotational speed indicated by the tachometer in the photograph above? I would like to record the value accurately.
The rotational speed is 3000 rpm
